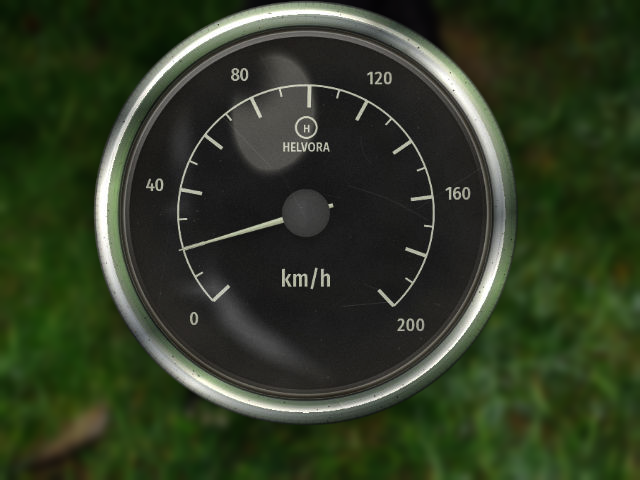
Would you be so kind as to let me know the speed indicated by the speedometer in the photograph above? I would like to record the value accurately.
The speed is 20 km/h
